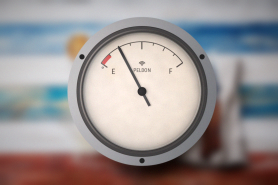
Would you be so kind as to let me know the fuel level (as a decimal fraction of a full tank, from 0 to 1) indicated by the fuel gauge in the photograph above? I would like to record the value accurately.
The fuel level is 0.25
